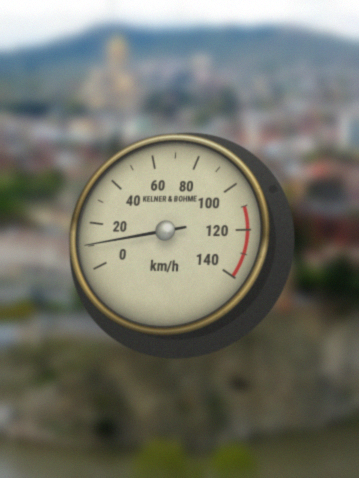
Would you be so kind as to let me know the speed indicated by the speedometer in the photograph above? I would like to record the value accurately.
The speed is 10 km/h
